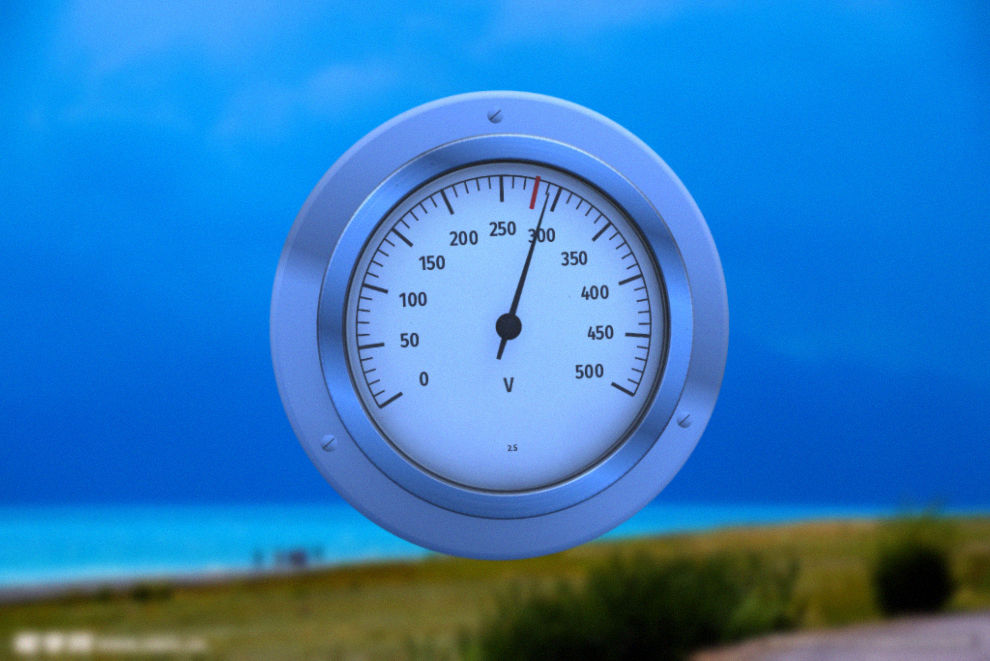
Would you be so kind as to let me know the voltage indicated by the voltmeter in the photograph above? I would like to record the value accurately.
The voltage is 290 V
